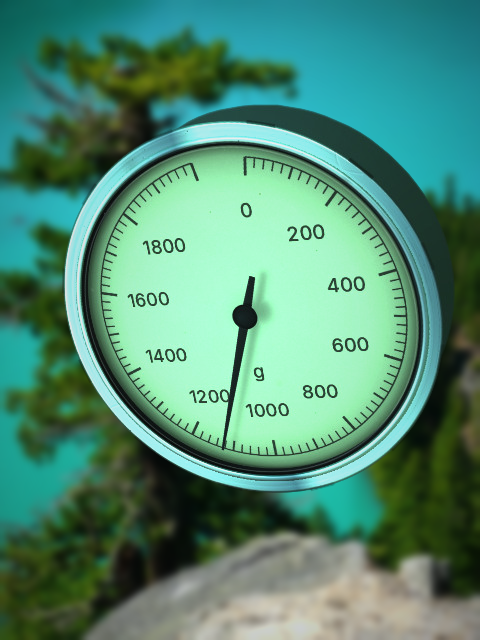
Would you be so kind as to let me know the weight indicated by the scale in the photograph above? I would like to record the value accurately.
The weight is 1120 g
